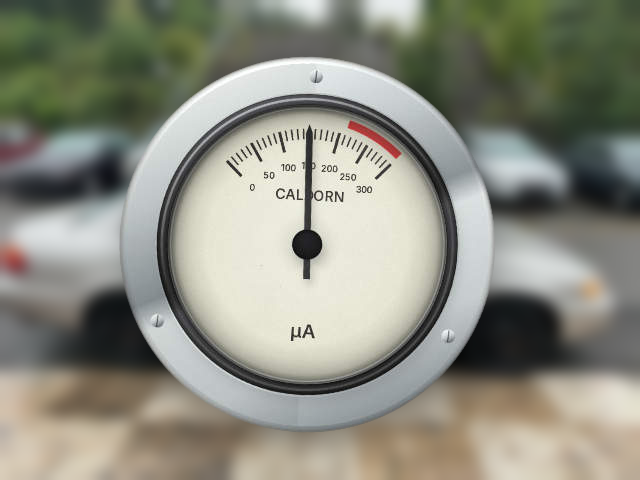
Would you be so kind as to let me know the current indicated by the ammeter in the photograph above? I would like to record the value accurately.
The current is 150 µA
